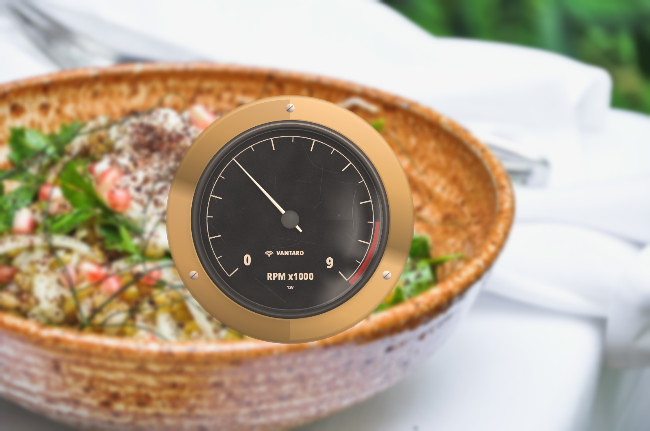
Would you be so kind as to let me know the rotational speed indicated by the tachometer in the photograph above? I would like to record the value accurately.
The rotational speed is 3000 rpm
